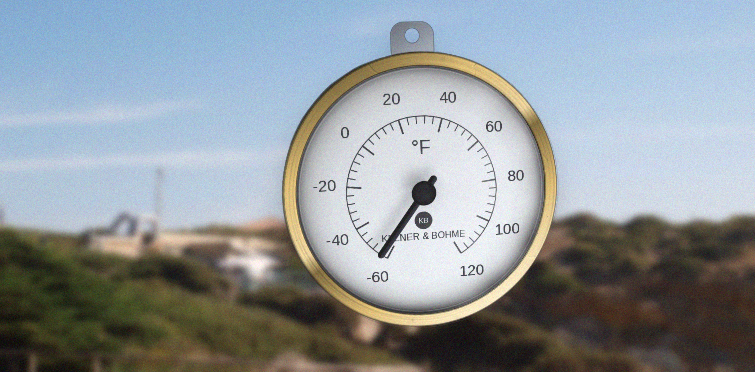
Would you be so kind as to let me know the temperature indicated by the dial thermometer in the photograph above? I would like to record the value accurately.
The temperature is -56 °F
